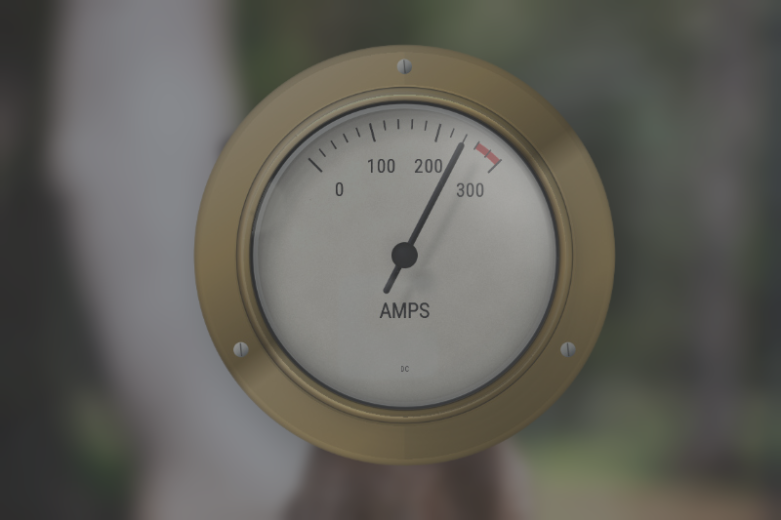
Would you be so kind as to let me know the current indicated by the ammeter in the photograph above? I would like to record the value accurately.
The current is 240 A
